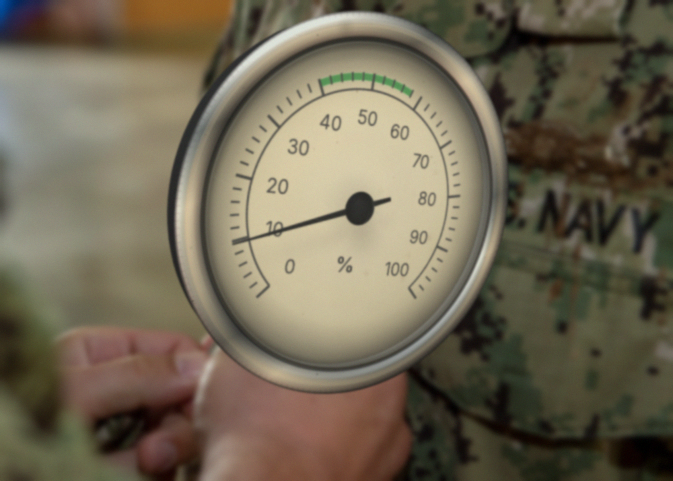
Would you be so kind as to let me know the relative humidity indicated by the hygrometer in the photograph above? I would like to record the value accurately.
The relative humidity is 10 %
